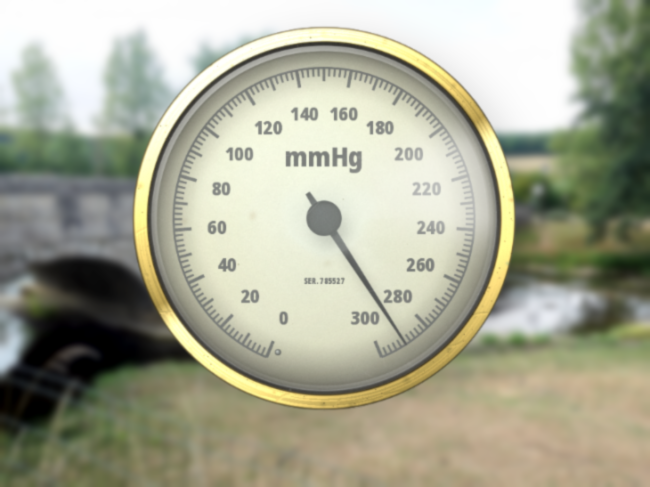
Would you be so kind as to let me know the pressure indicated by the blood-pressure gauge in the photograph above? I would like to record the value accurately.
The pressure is 290 mmHg
